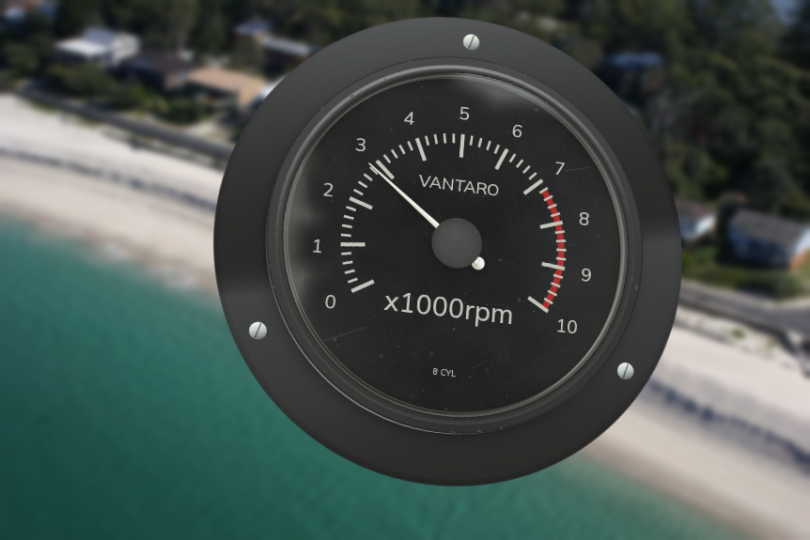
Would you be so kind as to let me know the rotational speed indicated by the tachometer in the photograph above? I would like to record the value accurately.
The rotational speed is 2800 rpm
